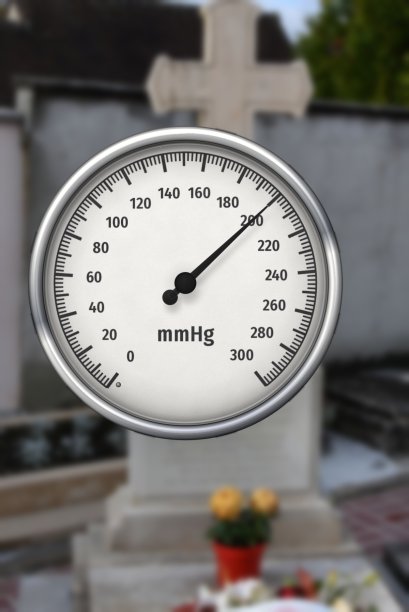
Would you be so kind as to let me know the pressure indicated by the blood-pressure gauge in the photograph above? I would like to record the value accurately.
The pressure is 200 mmHg
